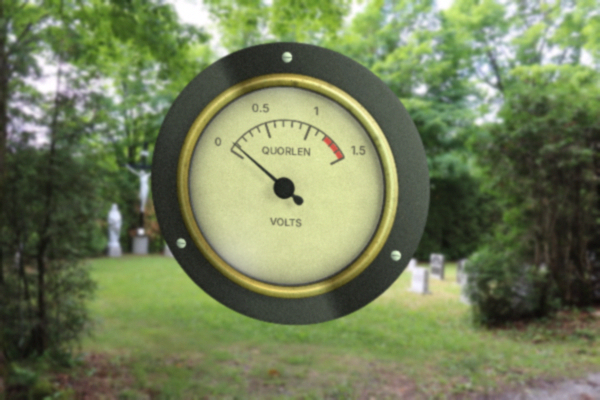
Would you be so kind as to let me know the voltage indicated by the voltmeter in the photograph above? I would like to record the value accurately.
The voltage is 0.1 V
